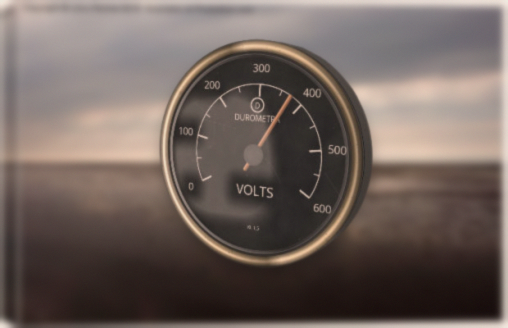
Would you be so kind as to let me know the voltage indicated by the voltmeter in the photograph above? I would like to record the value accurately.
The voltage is 375 V
